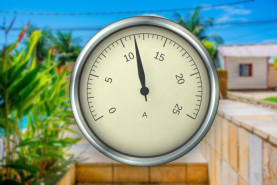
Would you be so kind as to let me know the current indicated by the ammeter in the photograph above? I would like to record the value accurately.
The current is 11.5 A
